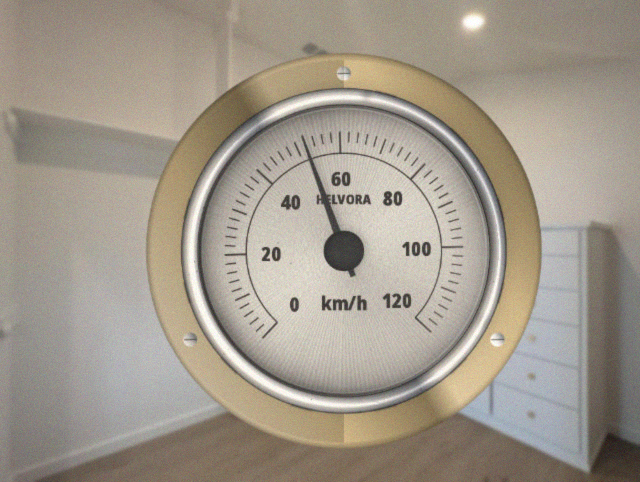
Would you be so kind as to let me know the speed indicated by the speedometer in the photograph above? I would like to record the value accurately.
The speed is 52 km/h
